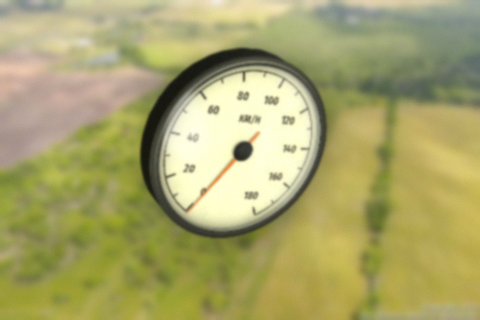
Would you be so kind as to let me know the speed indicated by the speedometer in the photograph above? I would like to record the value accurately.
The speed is 0 km/h
